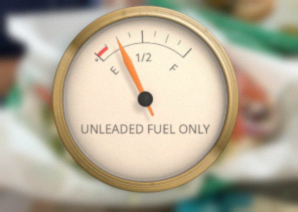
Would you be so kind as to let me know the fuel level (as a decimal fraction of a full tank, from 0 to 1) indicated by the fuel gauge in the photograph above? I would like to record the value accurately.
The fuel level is 0.25
